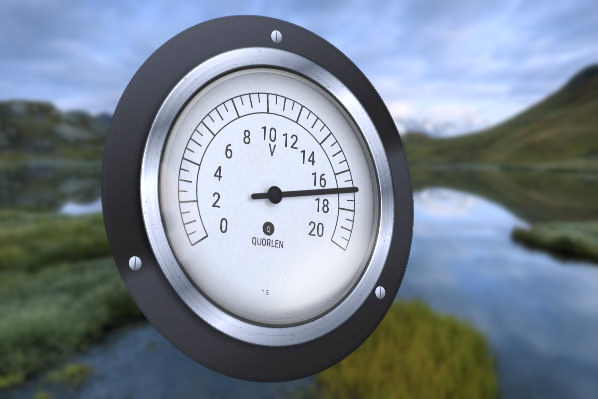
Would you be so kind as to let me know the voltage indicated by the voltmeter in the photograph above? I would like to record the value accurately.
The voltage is 17 V
